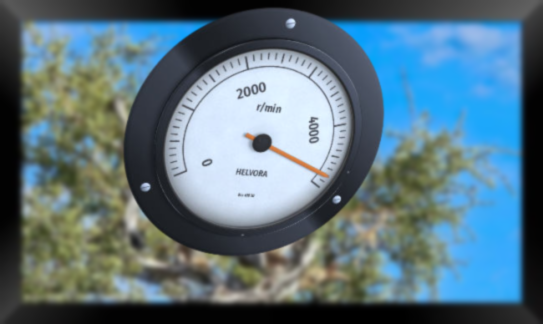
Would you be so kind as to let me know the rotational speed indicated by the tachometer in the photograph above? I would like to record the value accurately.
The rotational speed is 4800 rpm
